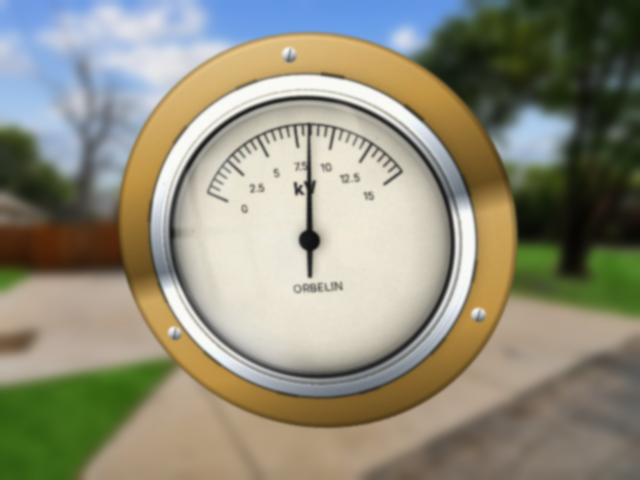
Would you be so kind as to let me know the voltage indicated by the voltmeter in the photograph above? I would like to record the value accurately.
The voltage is 8.5 kV
